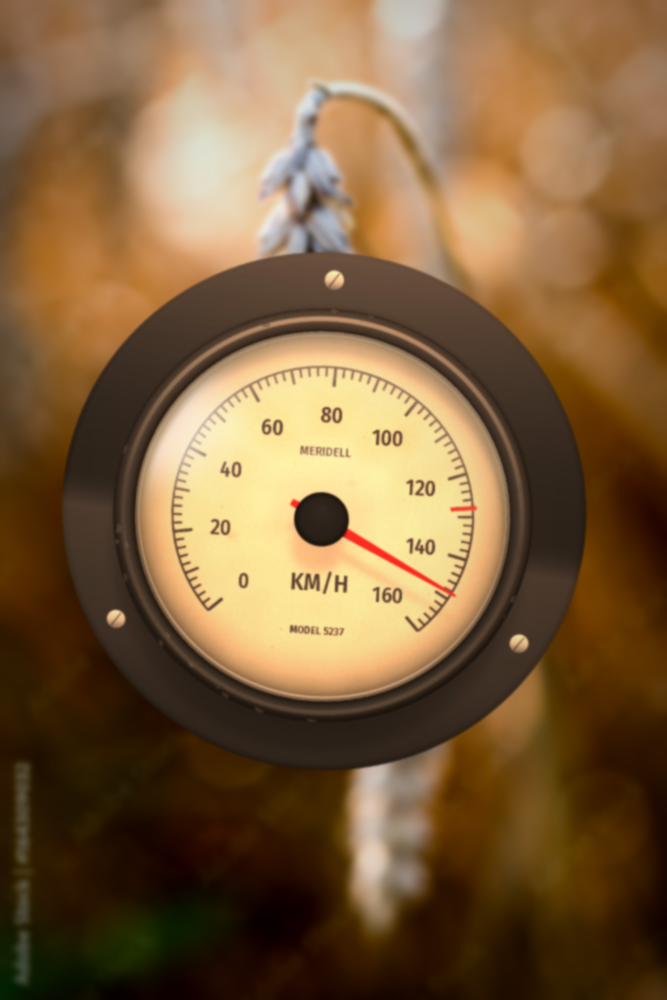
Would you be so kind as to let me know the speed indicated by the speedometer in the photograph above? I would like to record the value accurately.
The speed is 148 km/h
